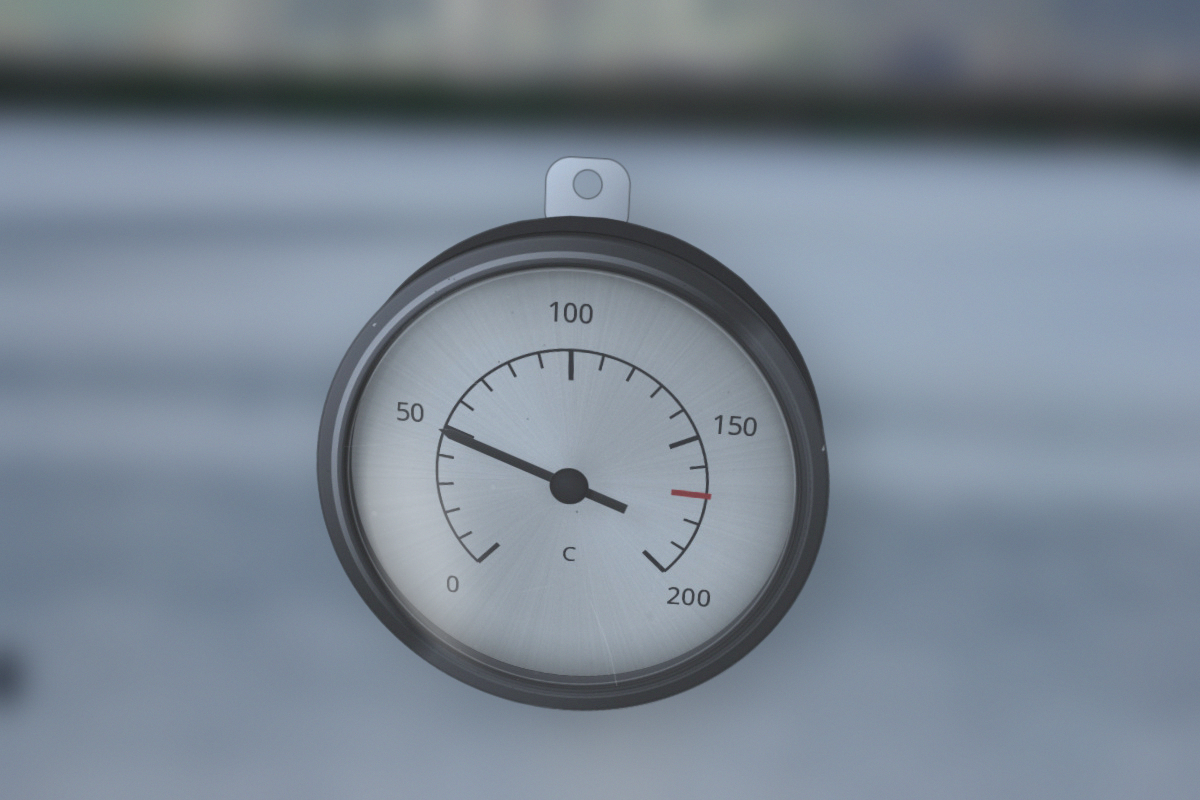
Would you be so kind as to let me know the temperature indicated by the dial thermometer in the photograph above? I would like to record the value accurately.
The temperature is 50 °C
